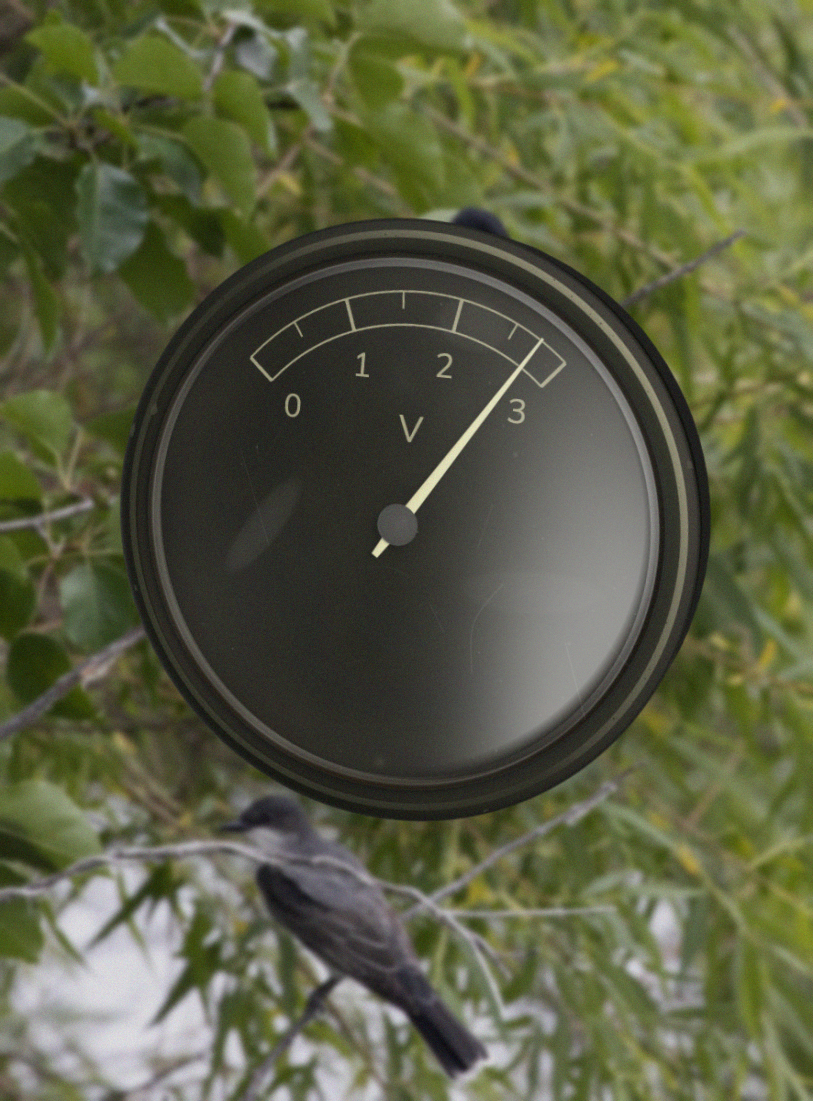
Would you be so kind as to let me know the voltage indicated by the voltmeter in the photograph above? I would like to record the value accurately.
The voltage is 2.75 V
